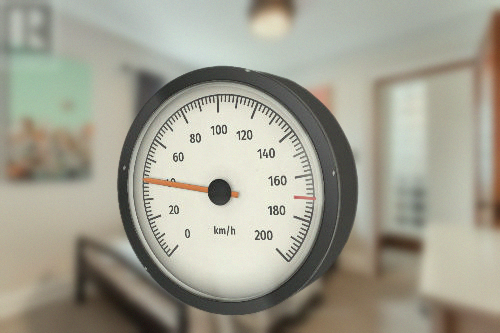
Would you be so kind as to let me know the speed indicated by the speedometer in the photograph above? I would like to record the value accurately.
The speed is 40 km/h
